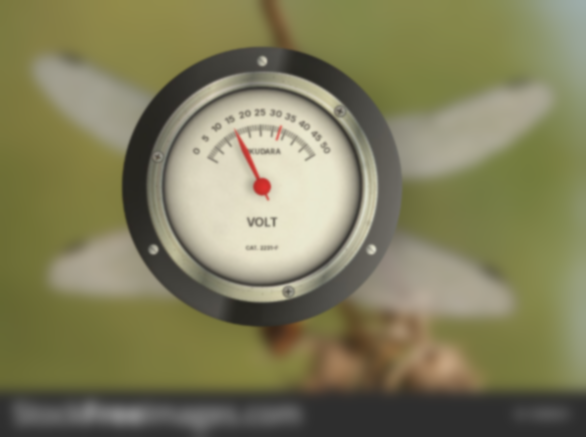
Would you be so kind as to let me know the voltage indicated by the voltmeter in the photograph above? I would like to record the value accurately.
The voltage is 15 V
